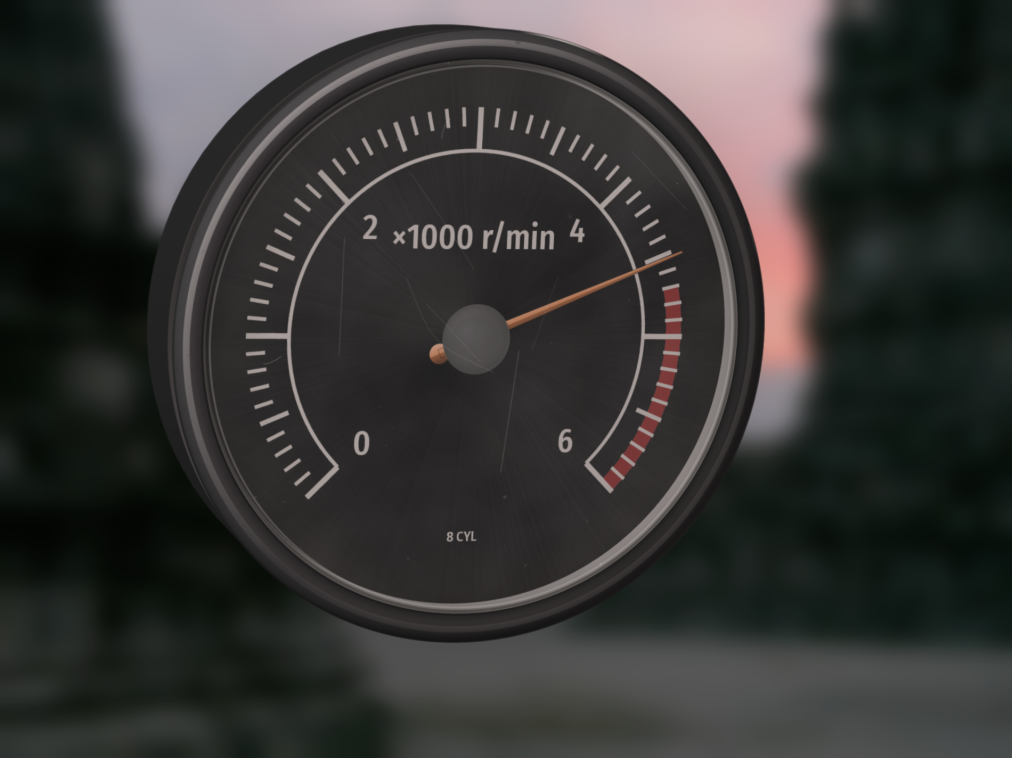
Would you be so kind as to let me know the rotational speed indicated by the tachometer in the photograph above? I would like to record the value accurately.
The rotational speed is 4500 rpm
